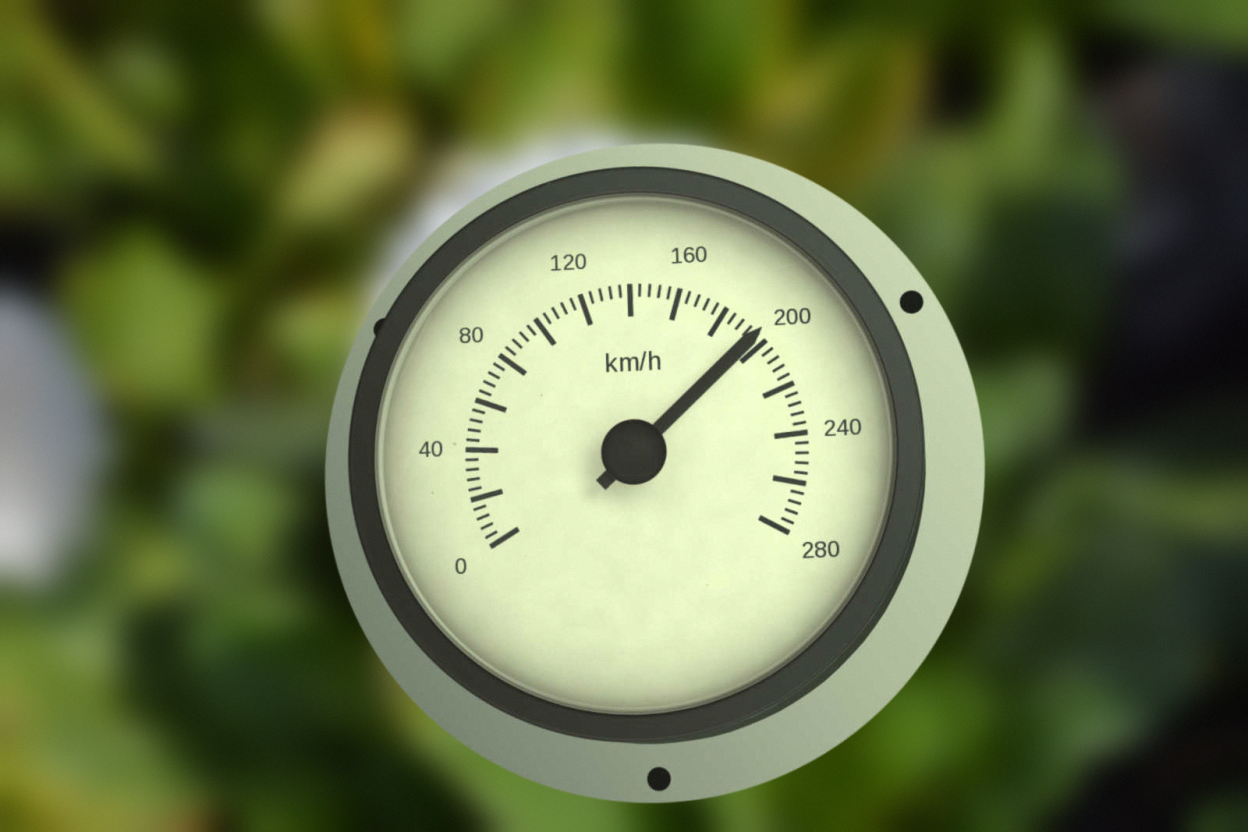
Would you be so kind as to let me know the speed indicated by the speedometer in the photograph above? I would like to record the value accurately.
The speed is 196 km/h
